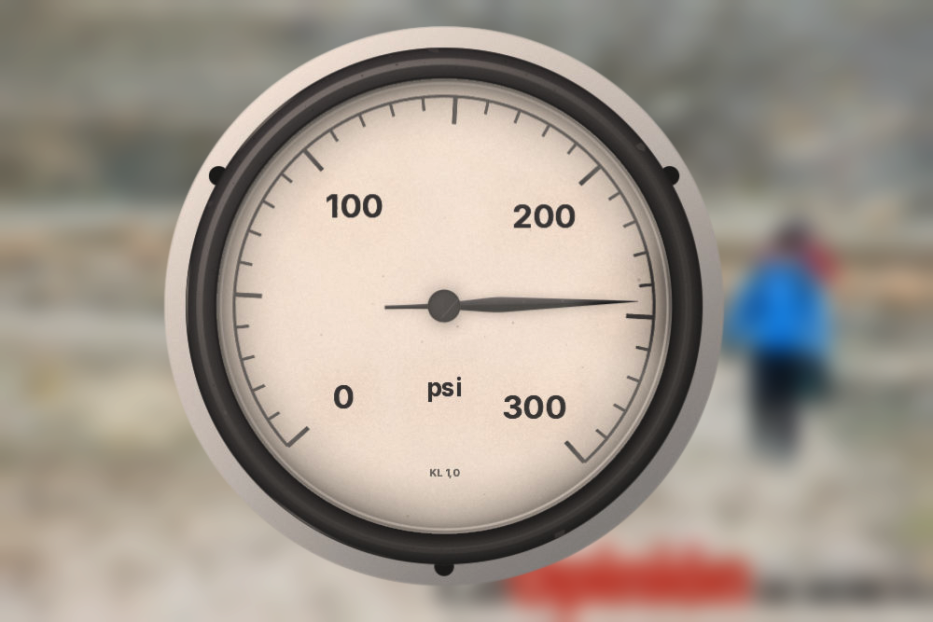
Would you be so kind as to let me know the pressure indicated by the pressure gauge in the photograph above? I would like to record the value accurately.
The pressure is 245 psi
